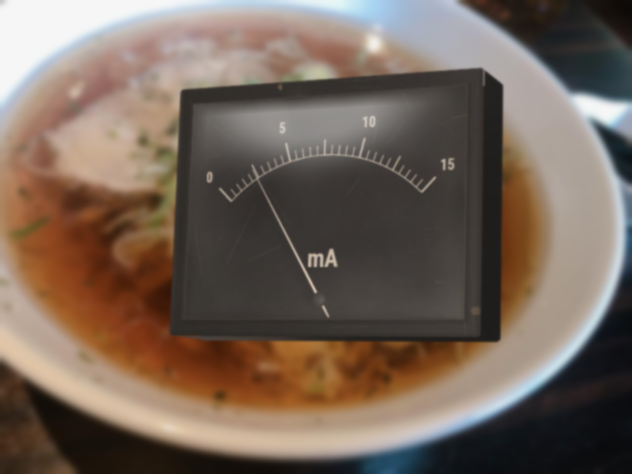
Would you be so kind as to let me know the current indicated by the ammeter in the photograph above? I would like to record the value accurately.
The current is 2.5 mA
